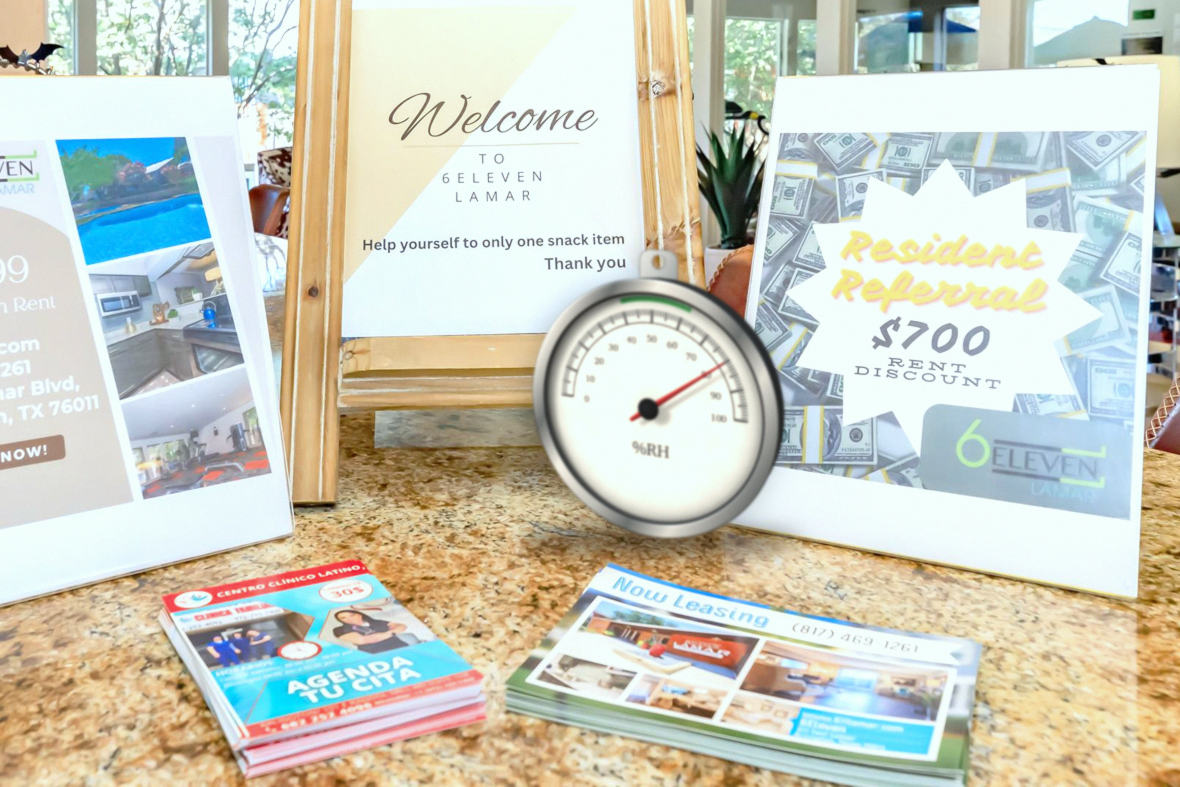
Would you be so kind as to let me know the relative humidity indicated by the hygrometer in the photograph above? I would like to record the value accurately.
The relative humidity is 80 %
